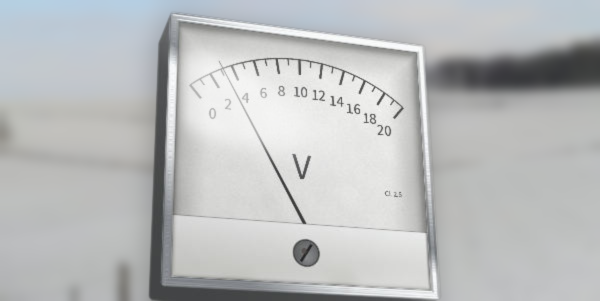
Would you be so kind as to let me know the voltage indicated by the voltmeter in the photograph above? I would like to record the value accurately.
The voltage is 3 V
